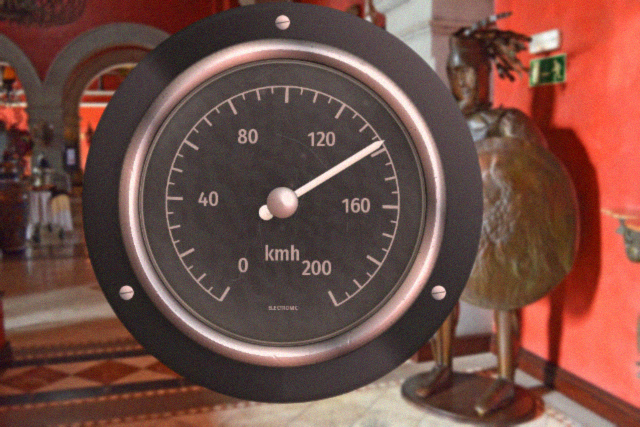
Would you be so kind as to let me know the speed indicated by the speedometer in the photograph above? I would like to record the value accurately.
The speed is 137.5 km/h
